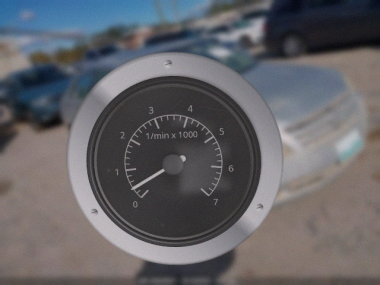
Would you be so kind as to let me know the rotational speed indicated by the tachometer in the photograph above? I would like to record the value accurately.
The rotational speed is 400 rpm
